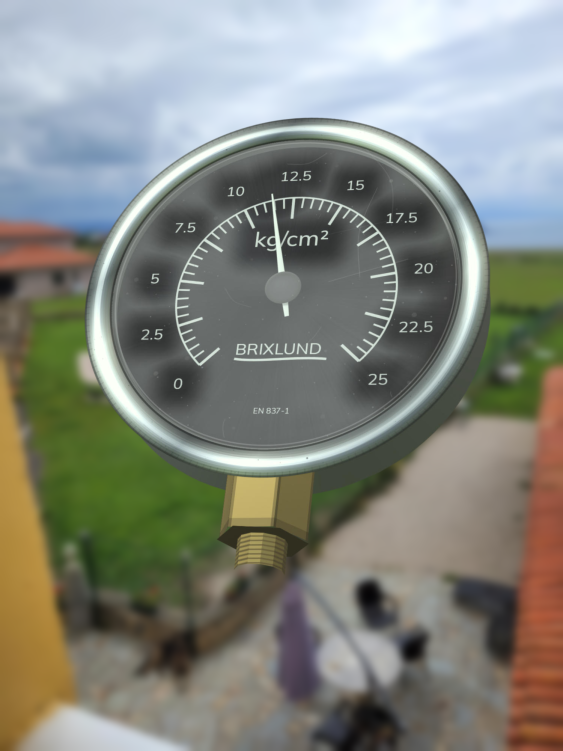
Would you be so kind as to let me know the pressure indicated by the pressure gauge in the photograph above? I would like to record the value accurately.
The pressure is 11.5 kg/cm²
